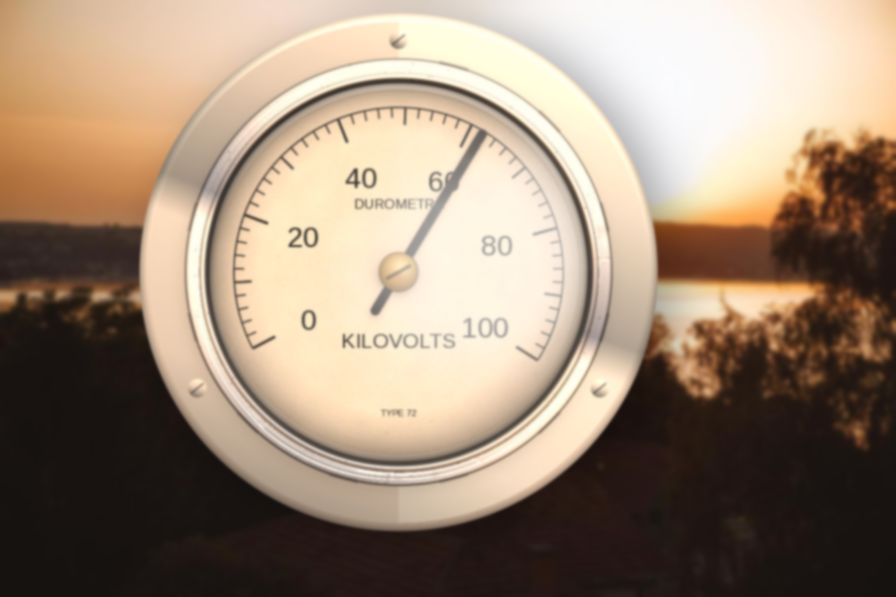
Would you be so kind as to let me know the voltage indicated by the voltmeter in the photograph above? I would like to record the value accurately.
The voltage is 62 kV
